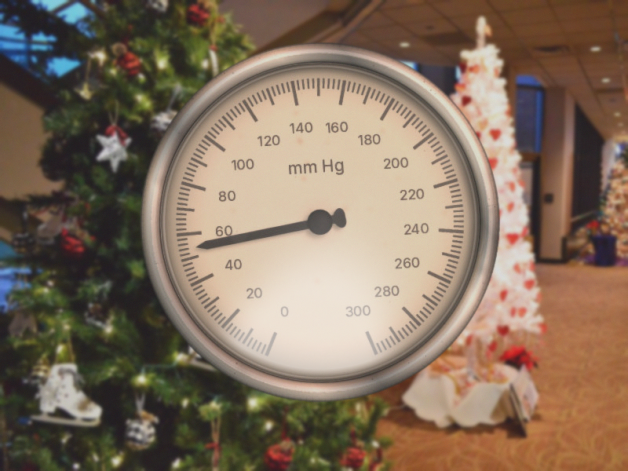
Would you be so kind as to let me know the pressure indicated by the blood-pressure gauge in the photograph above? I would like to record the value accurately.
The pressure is 54 mmHg
